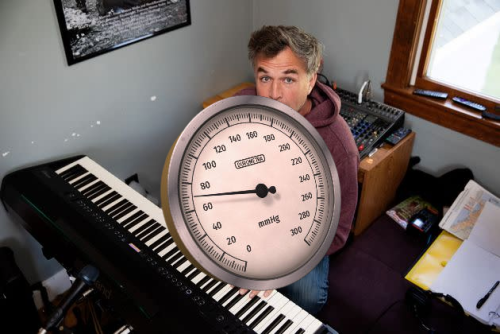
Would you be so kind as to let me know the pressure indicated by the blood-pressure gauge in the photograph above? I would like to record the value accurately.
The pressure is 70 mmHg
